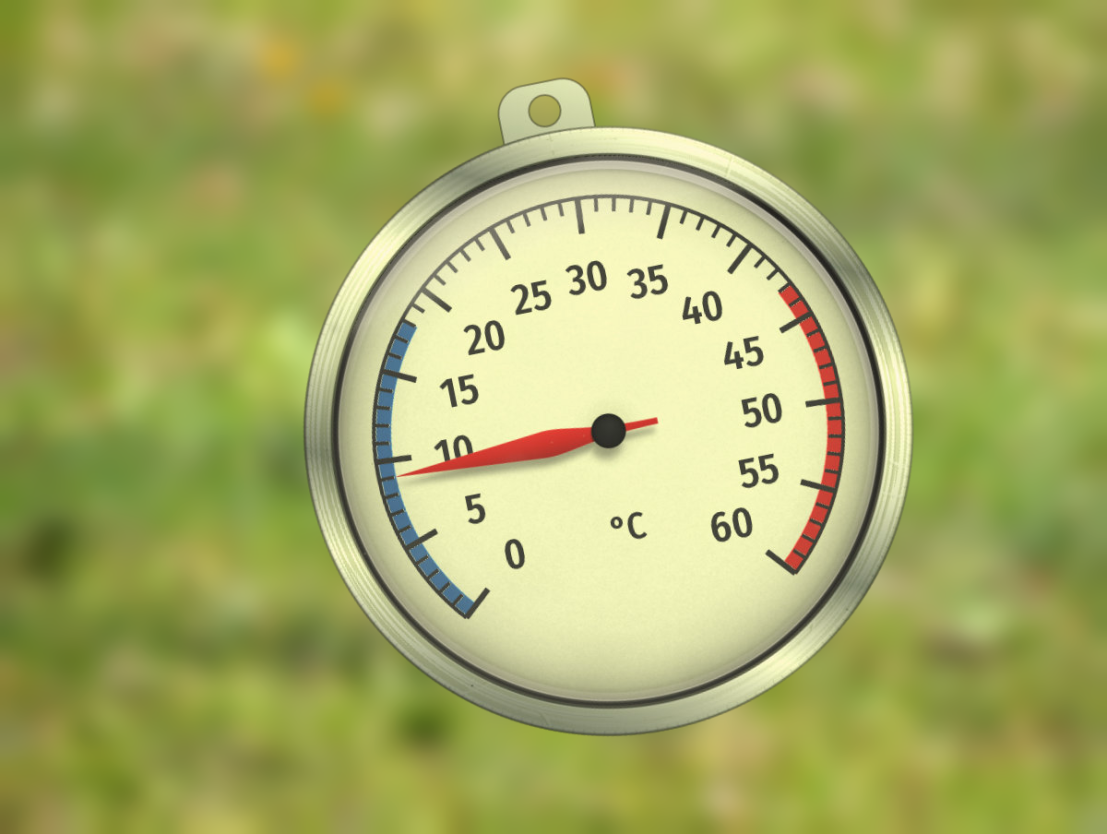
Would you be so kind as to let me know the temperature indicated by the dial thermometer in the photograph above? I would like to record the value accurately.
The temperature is 9 °C
